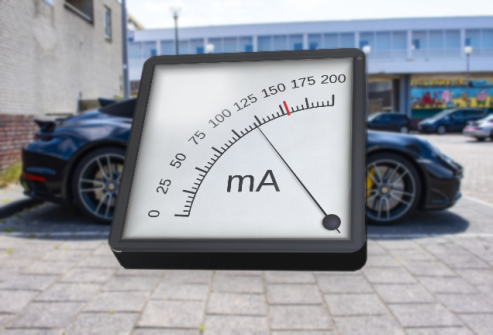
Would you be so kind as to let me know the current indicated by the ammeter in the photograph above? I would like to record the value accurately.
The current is 120 mA
